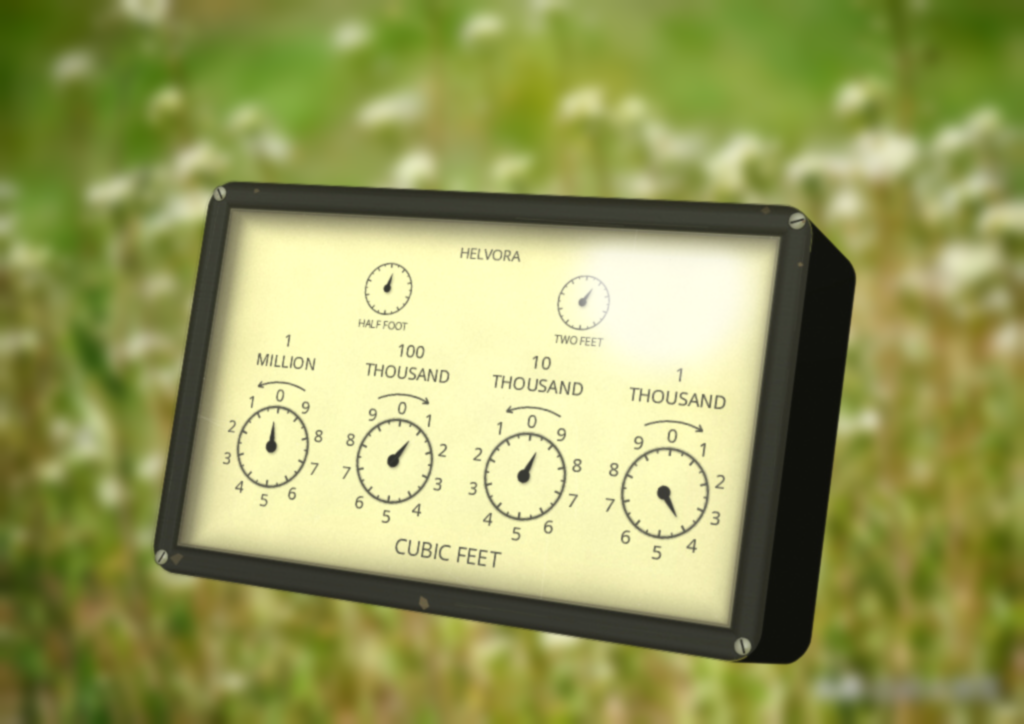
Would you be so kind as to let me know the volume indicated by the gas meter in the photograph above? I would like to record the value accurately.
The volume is 9400 ft³
